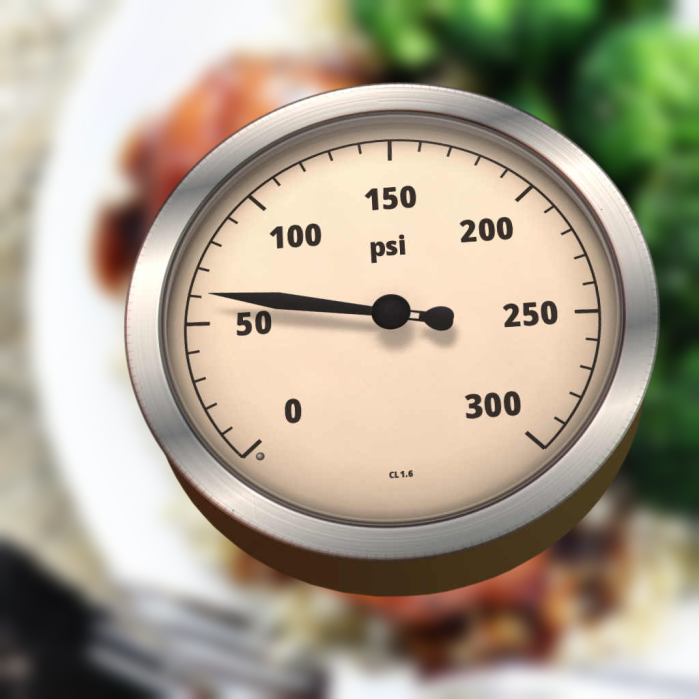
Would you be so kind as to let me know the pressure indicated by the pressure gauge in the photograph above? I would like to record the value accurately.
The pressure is 60 psi
